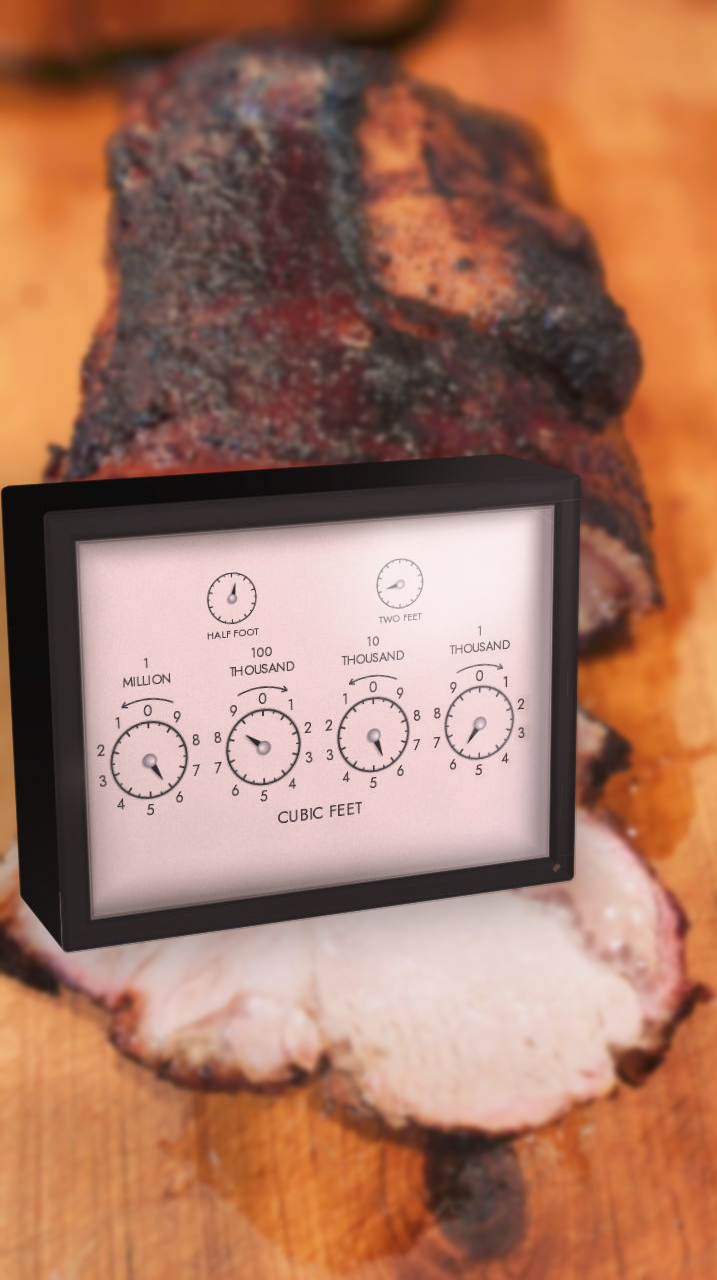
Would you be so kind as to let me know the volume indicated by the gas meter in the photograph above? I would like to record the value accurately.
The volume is 585600 ft³
